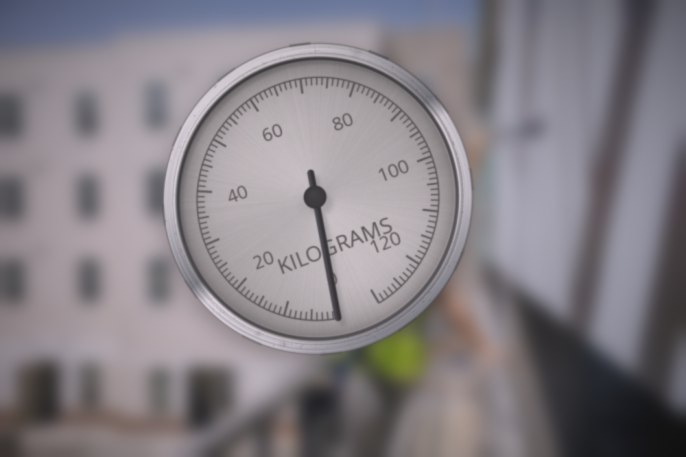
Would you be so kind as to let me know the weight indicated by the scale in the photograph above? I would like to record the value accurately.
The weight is 0 kg
